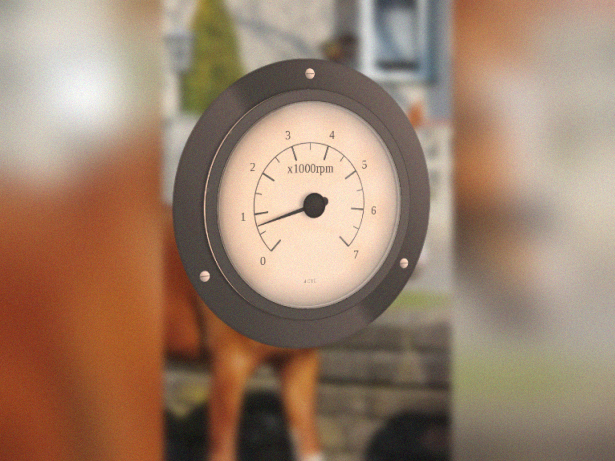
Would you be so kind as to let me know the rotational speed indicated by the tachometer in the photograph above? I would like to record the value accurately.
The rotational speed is 750 rpm
